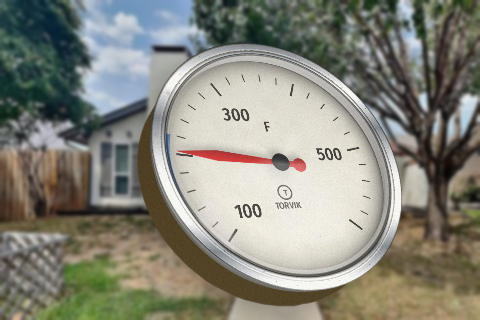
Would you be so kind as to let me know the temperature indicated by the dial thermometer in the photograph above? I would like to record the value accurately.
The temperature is 200 °F
